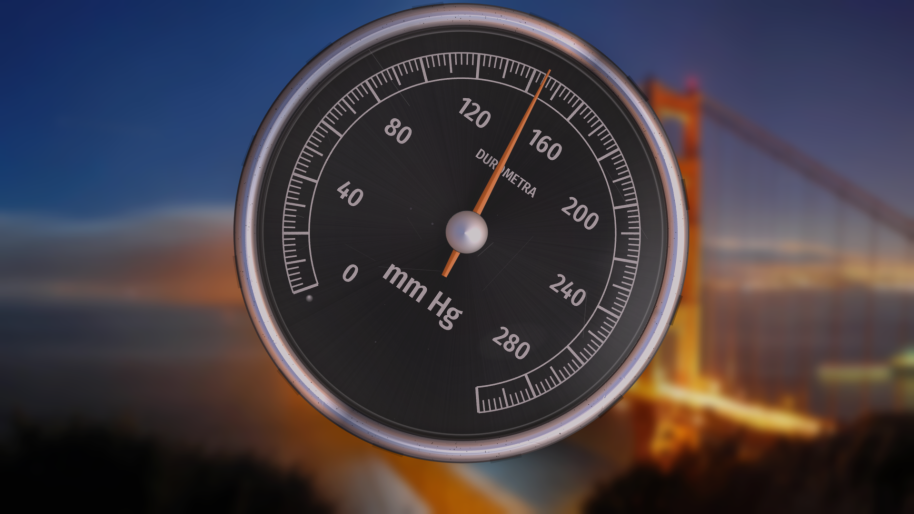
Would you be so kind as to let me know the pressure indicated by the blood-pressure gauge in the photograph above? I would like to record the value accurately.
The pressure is 144 mmHg
